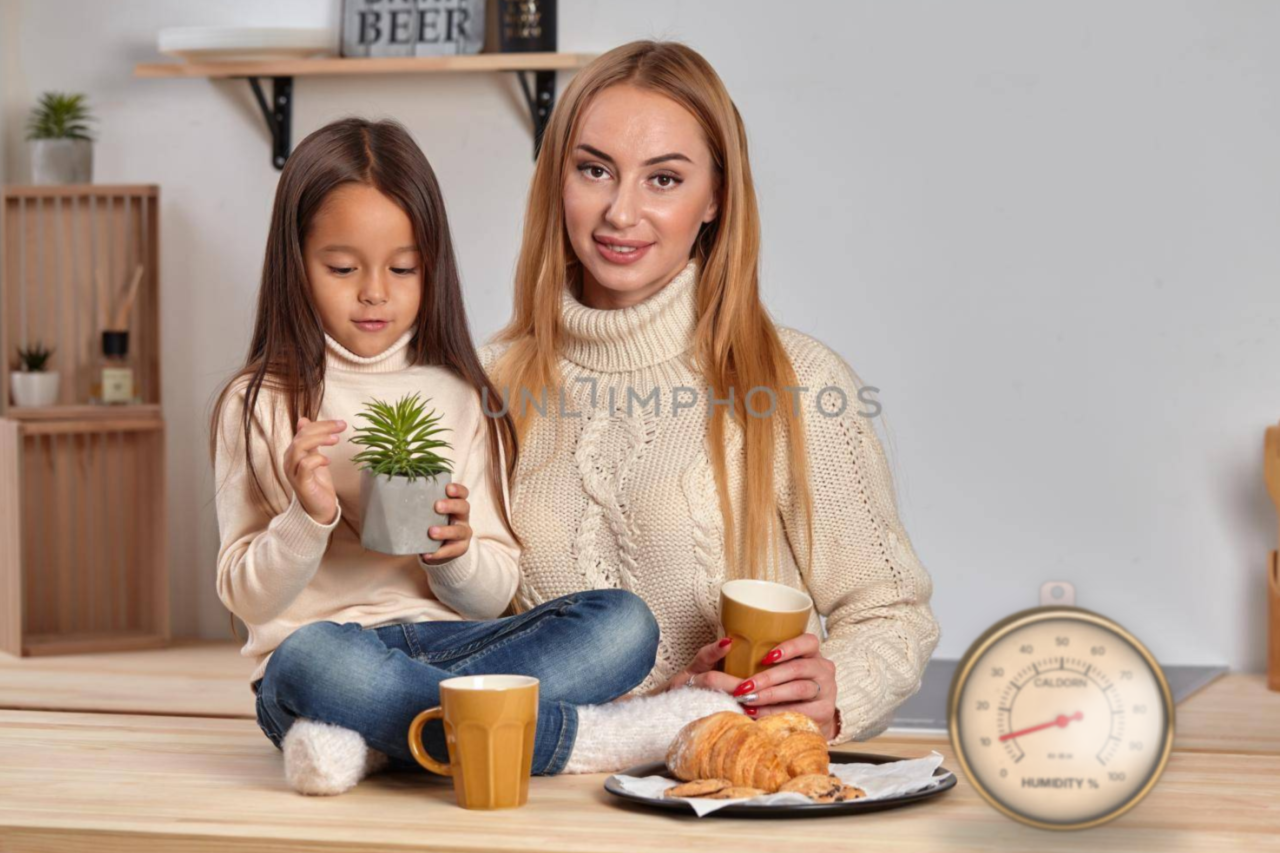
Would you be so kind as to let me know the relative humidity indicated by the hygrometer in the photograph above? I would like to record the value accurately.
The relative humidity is 10 %
